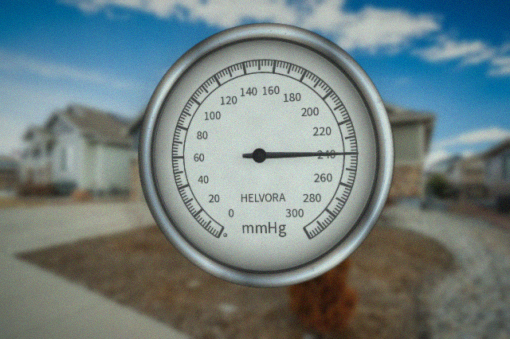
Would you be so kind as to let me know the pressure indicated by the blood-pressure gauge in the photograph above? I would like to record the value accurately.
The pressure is 240 mmHg
